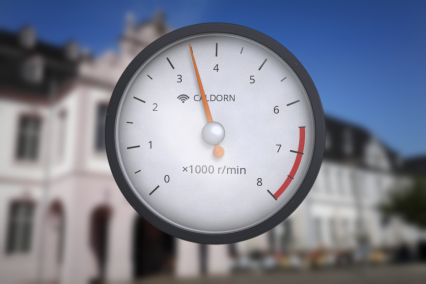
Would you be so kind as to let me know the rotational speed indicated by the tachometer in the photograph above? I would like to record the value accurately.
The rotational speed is 3500 rpm
